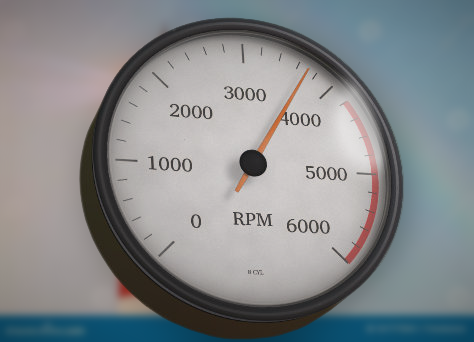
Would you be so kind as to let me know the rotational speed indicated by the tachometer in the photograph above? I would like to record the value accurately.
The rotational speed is 3700 rpm
